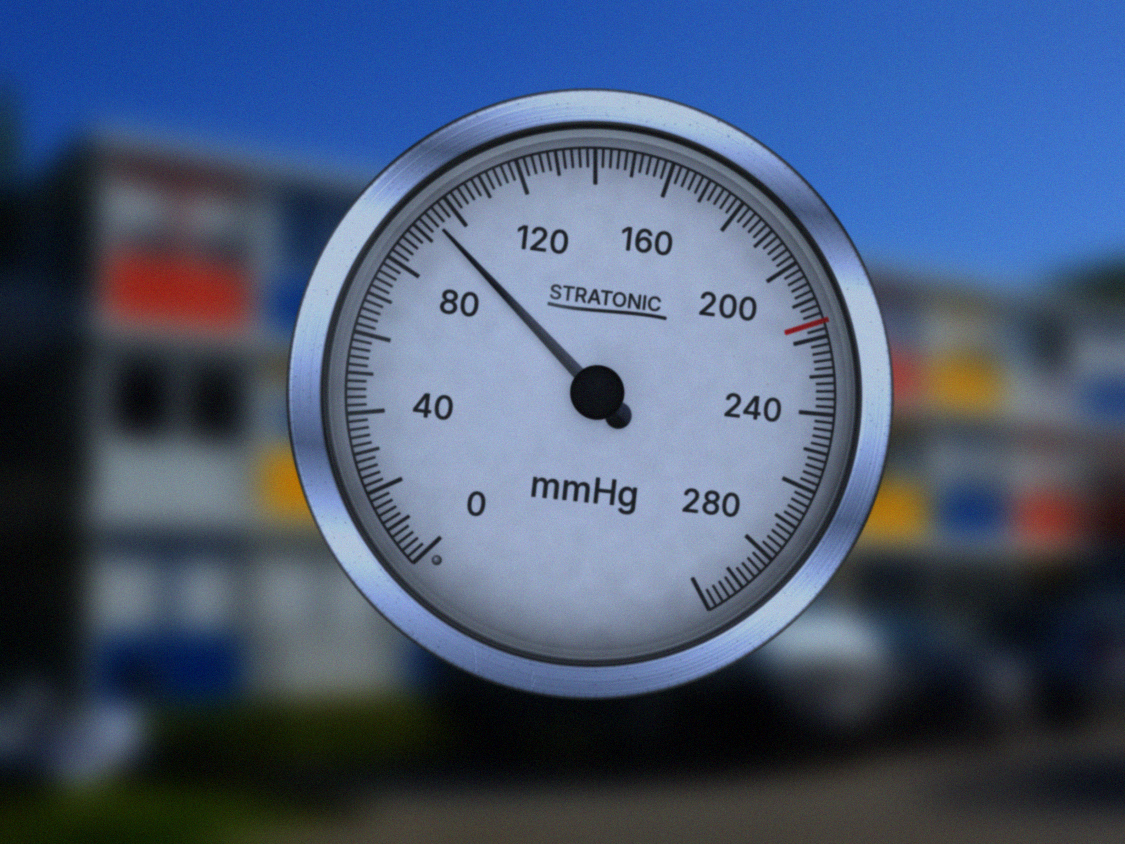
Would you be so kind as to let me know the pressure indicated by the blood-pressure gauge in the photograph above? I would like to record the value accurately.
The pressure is 94 mmHg
